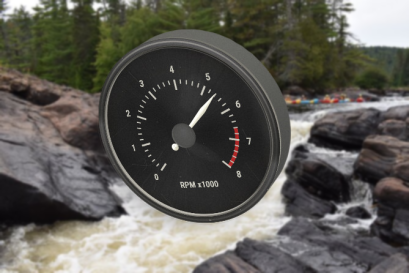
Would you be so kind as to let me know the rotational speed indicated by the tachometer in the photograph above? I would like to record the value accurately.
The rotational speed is 5400 rpm
